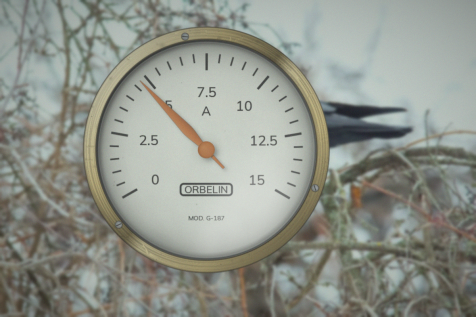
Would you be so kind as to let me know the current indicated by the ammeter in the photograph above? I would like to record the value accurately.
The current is 4.75 A
